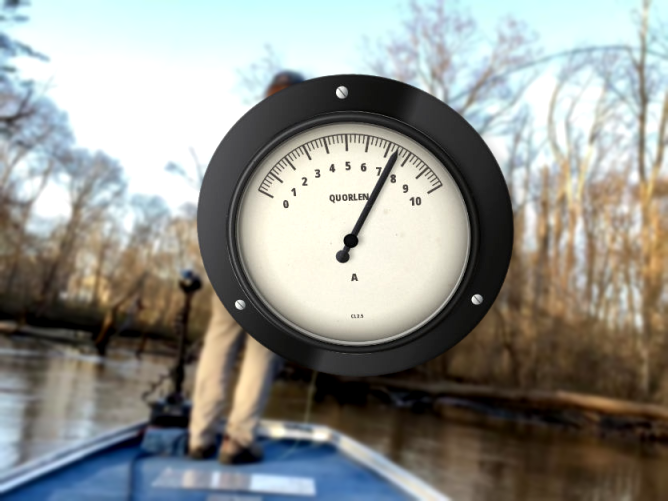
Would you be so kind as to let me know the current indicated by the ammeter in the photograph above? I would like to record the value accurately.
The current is 7.4 A
